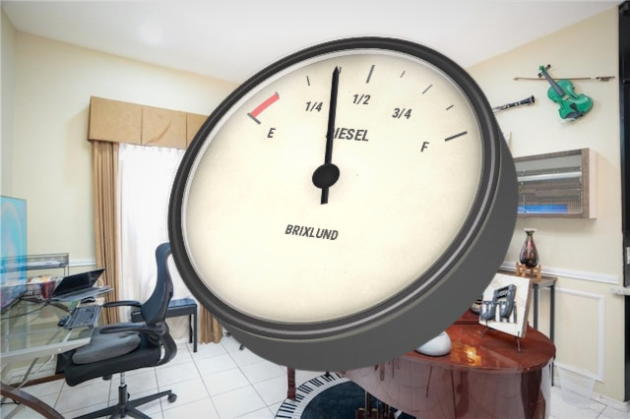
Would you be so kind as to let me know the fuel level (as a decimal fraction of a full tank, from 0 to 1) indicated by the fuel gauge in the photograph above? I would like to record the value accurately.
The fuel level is 0.375
